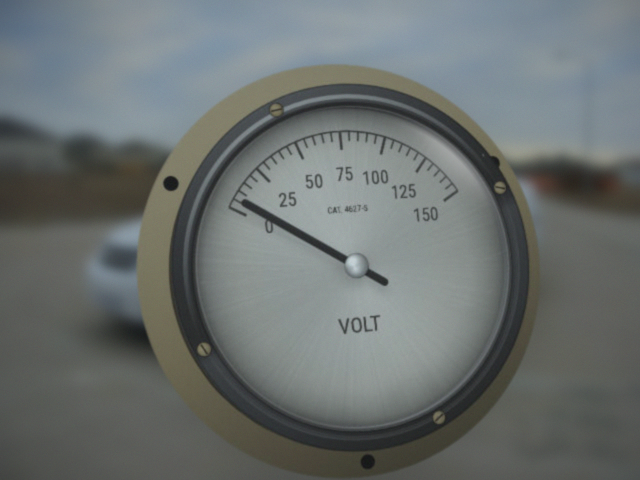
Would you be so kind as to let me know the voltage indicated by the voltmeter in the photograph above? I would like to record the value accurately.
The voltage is 5 V
